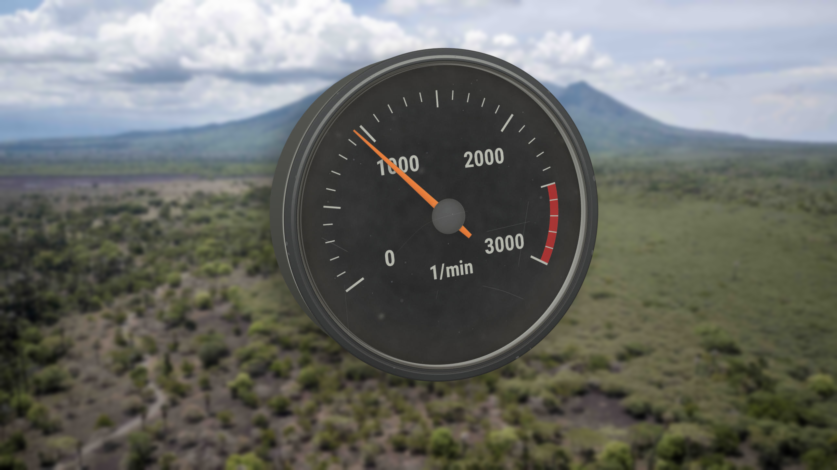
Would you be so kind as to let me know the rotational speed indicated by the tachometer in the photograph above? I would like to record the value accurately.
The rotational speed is 950 rpm
